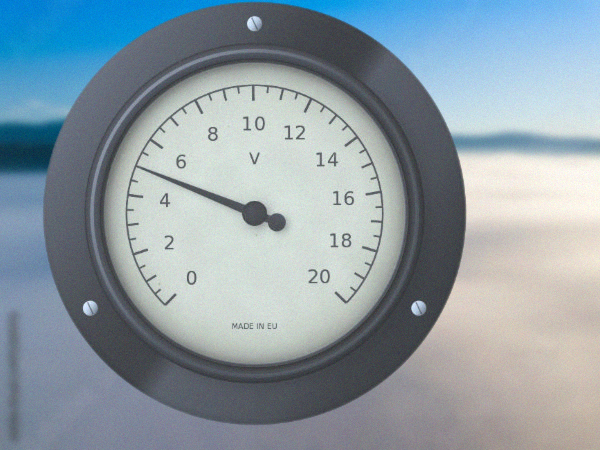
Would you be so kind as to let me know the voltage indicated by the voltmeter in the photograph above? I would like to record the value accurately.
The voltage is 5 V
